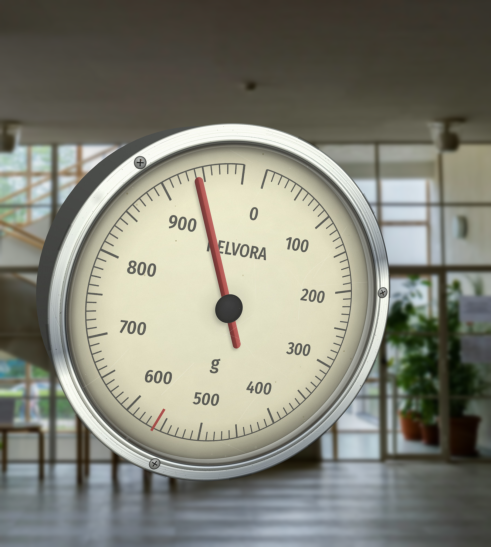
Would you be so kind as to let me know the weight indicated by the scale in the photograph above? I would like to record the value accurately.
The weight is 940 g
